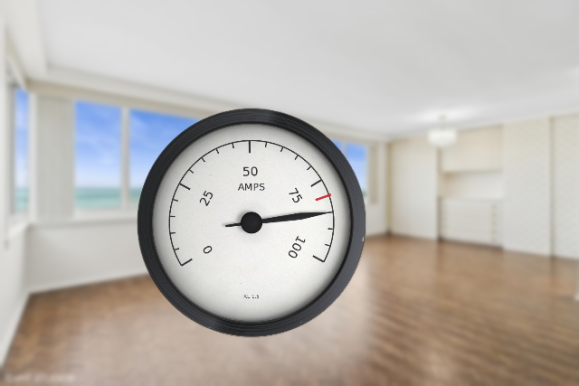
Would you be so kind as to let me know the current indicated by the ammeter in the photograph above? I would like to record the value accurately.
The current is 85 A
